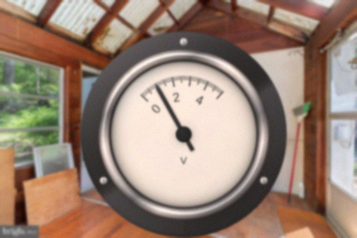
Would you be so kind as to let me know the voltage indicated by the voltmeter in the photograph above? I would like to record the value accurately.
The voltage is 1 V
